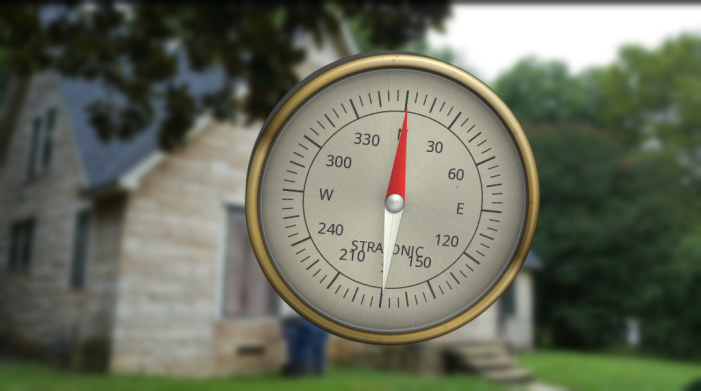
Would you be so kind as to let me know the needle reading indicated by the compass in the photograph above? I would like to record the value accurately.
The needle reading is 0 °
